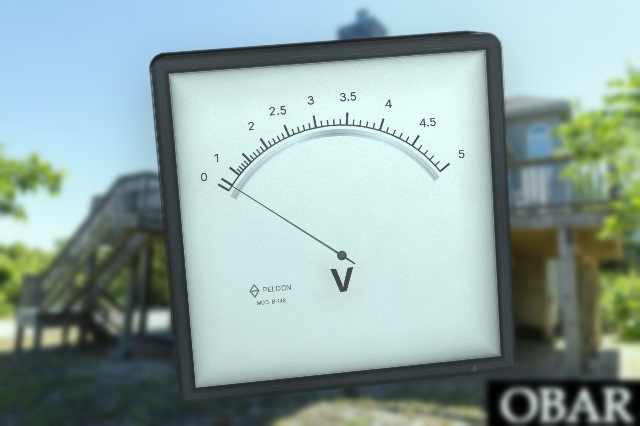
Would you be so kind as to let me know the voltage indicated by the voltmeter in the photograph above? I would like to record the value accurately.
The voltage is 0.5 V
